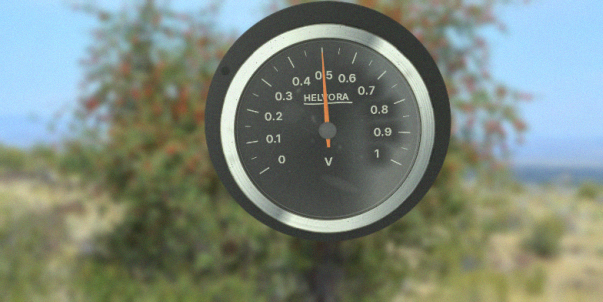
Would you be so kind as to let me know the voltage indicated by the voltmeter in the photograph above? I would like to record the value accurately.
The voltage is 0.5 V
